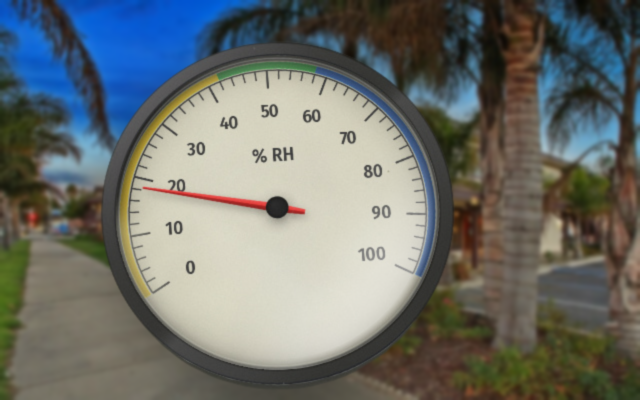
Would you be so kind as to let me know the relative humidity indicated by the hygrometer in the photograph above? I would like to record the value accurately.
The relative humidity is 18 %
